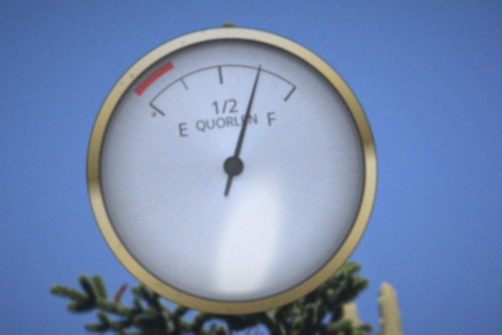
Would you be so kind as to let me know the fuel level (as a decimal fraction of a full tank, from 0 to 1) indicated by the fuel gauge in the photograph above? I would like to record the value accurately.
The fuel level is 0.75
